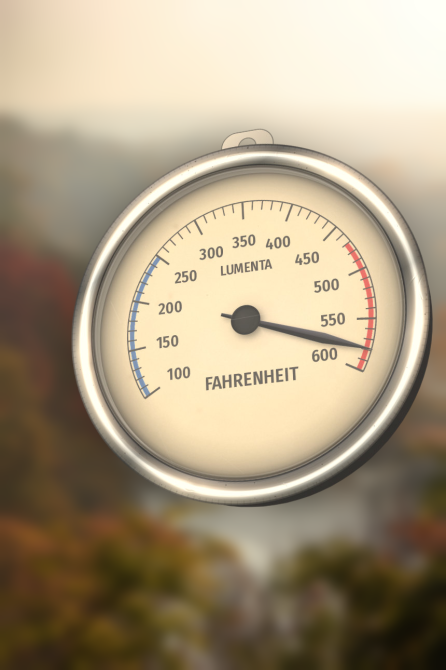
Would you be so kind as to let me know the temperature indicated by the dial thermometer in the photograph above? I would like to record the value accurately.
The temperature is 580 °F
